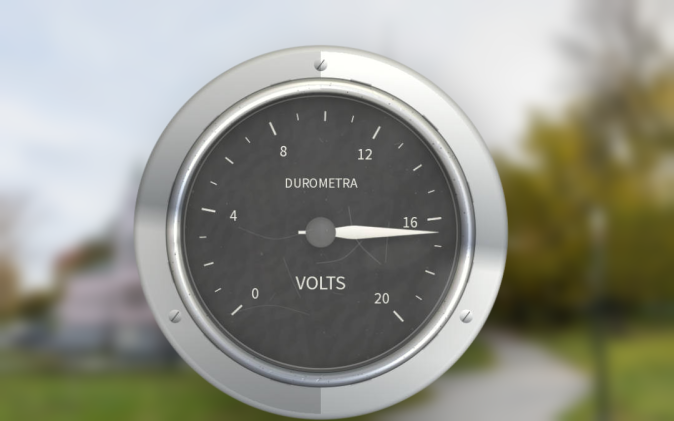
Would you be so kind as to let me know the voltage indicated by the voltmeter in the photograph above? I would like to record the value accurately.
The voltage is 16.5 V
